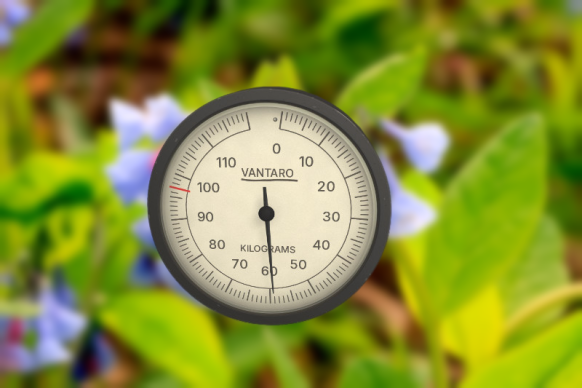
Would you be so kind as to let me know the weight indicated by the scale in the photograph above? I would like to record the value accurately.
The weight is 59 kg
